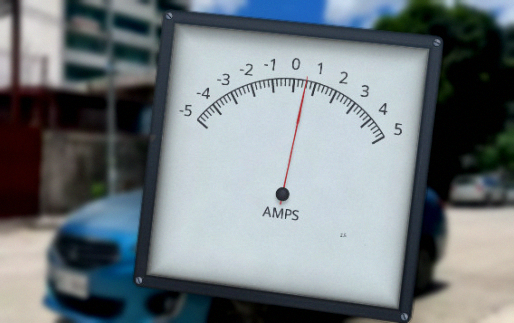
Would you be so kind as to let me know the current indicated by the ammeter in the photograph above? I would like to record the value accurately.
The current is 0.6 A
